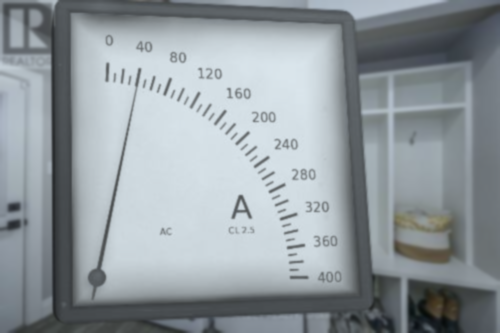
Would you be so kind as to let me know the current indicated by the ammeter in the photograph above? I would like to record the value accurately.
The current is 40 A
